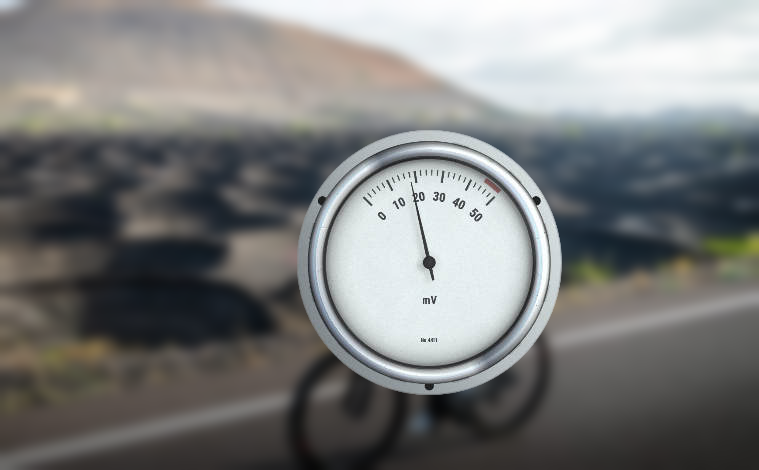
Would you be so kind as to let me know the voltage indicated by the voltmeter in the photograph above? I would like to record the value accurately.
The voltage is 18 mV
